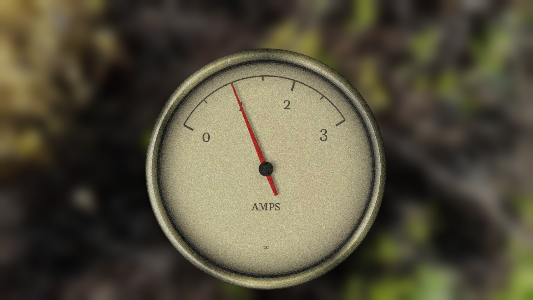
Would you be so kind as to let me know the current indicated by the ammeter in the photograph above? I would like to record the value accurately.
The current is 1 A
